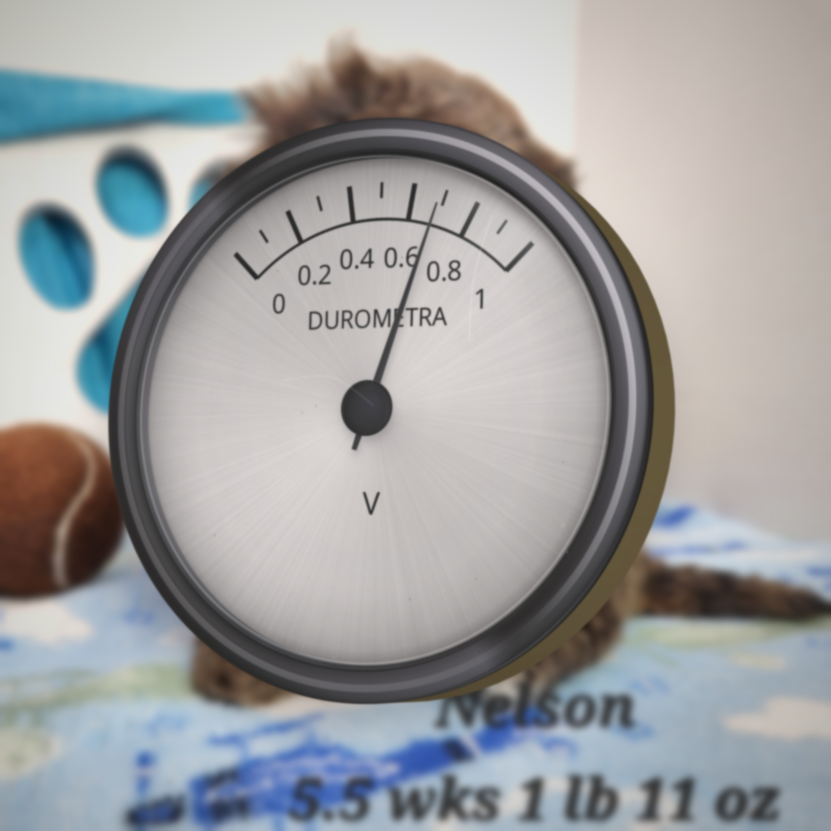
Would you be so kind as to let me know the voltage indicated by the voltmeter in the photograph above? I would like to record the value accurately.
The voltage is 0.7 V
